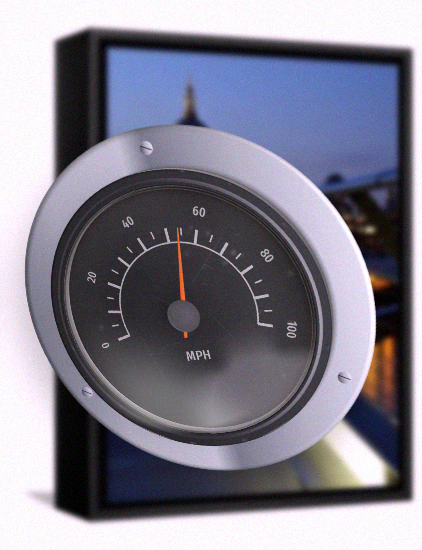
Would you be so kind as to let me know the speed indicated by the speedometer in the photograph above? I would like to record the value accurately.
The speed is 55 mph
